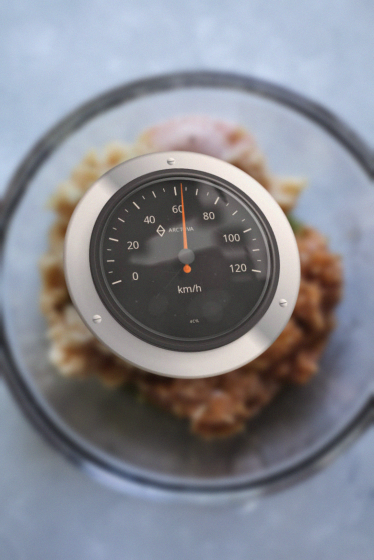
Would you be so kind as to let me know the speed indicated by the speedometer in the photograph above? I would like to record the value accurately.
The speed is 62.5 km/h
